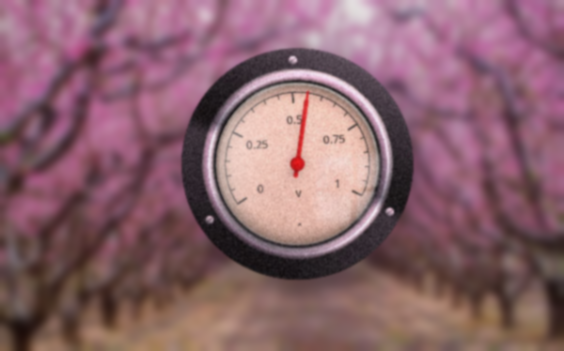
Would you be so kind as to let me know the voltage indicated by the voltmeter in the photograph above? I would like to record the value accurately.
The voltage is 0.55 V
